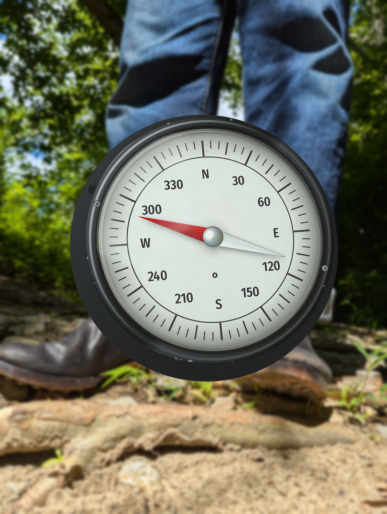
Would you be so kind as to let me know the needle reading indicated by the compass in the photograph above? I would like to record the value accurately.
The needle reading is 290 °
